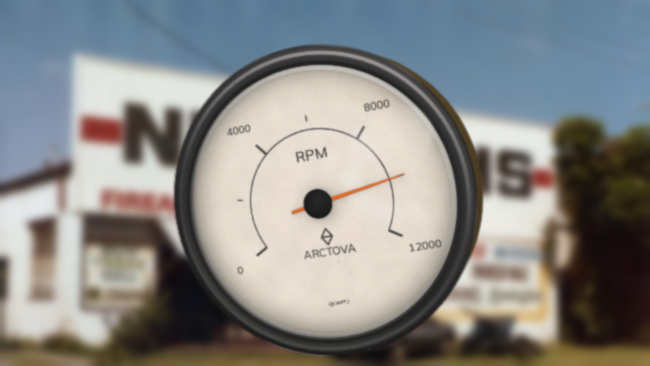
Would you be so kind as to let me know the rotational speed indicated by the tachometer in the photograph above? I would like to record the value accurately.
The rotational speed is 10000 rpm
